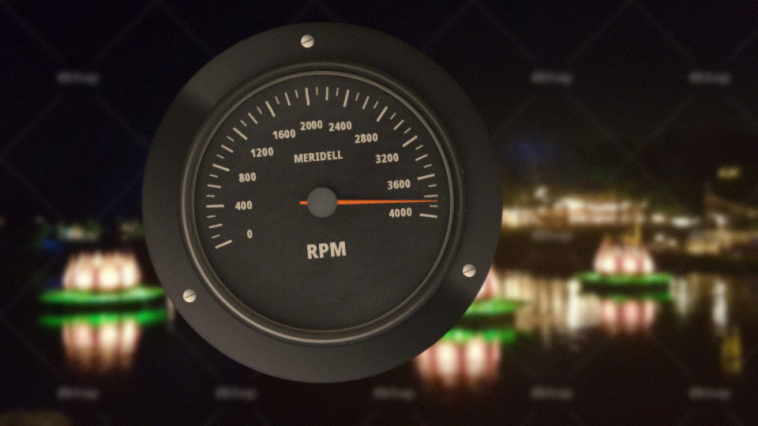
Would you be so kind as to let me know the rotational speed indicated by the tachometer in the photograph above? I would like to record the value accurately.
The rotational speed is 3850 rpm
